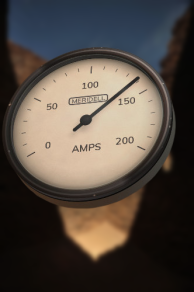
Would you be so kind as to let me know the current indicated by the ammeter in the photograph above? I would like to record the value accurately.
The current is 140 A
